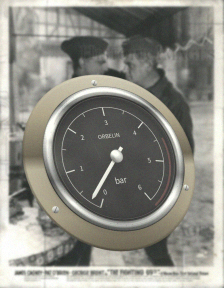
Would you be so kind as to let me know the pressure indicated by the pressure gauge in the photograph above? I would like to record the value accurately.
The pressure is 0.25 bar
